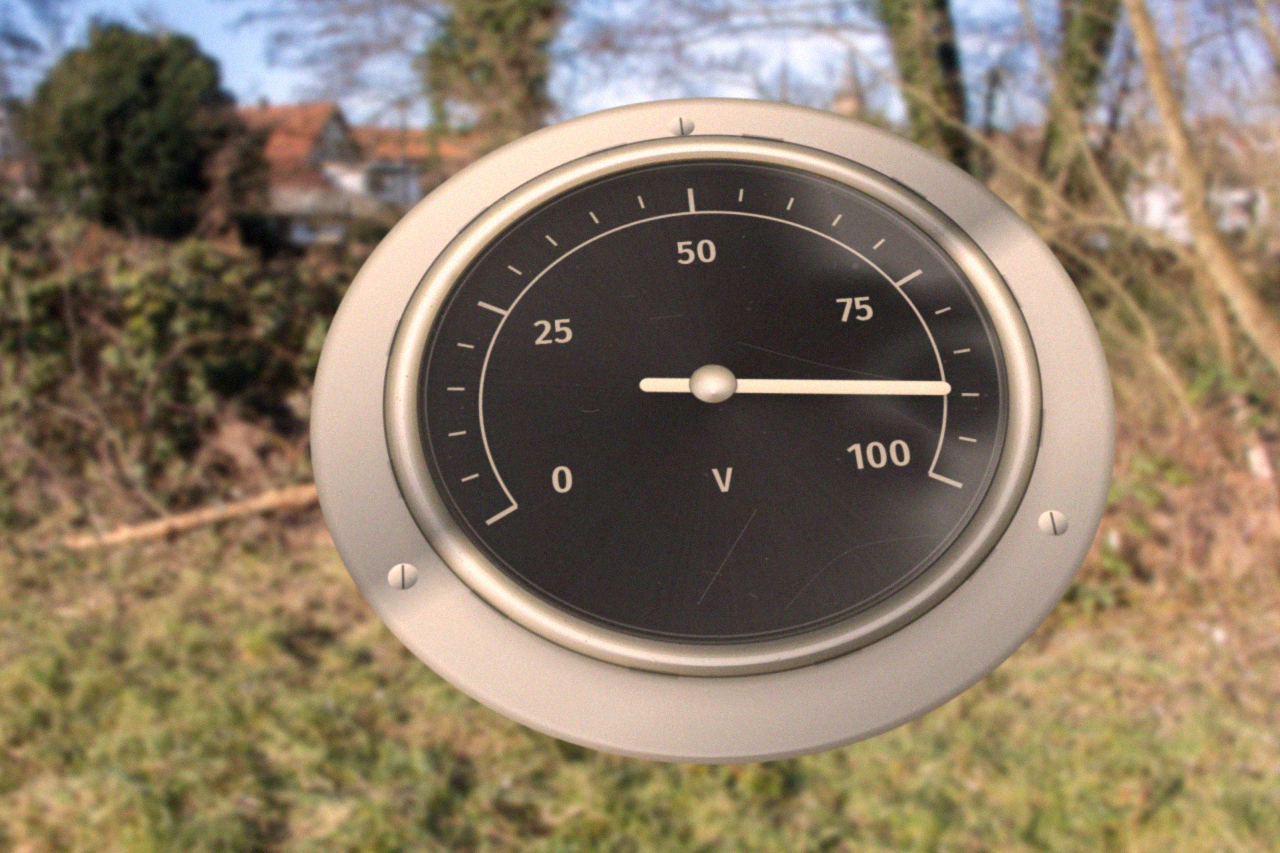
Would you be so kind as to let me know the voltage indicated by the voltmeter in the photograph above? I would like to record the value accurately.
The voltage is 90 V
